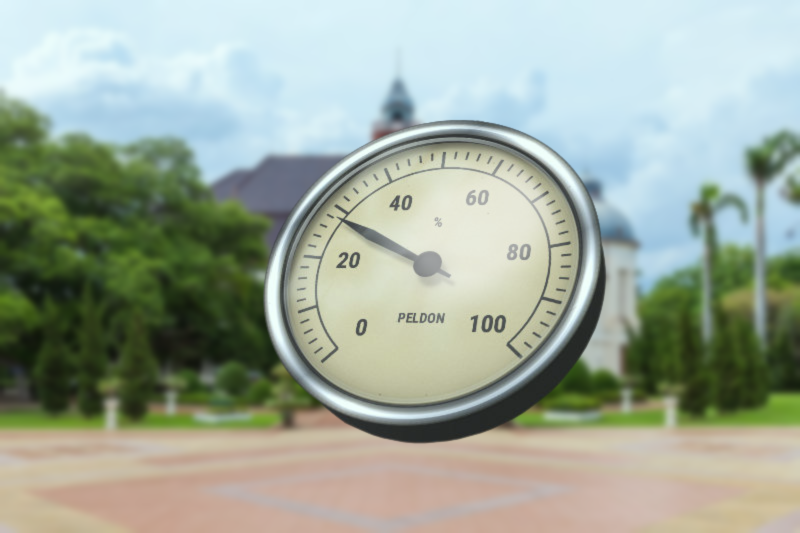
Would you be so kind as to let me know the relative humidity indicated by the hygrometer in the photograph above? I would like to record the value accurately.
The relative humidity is 28 %
